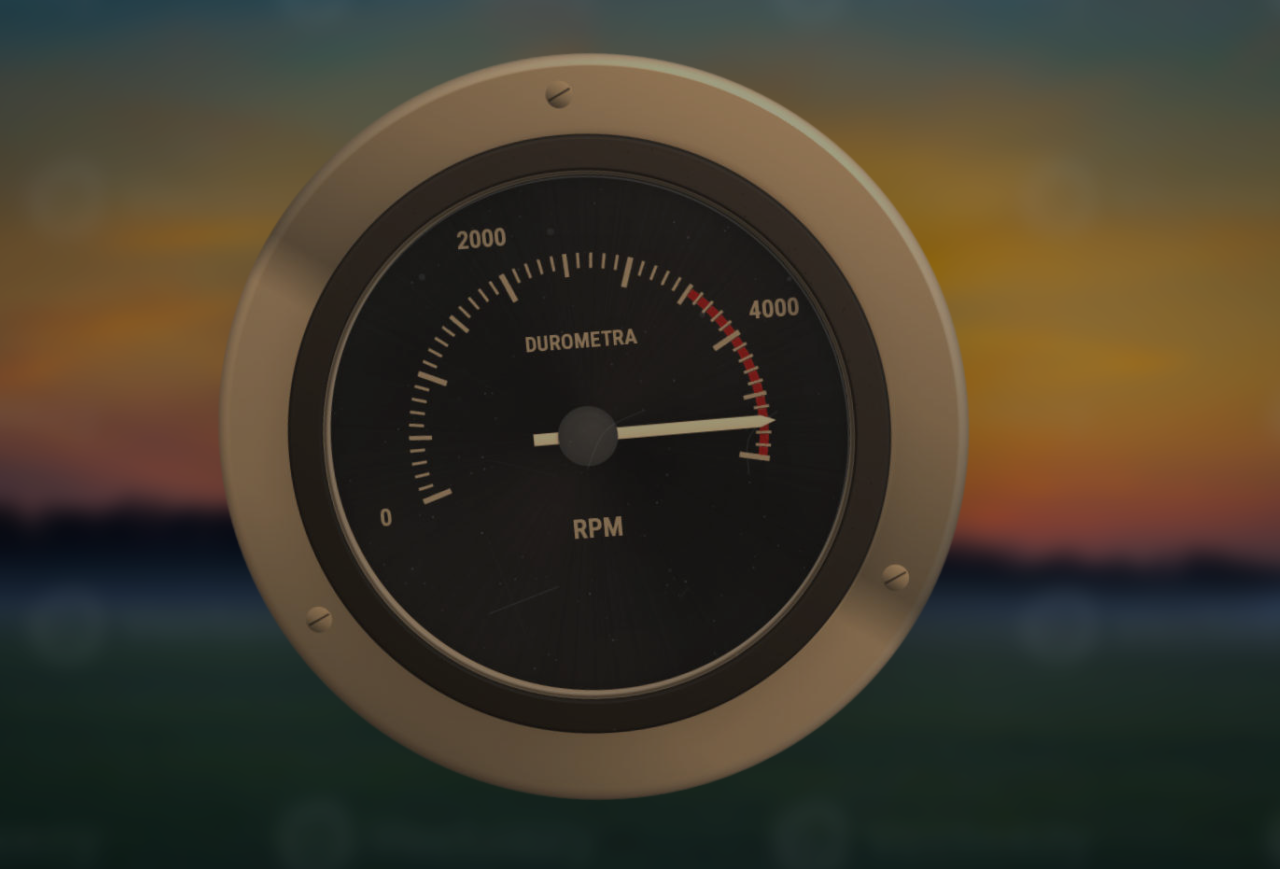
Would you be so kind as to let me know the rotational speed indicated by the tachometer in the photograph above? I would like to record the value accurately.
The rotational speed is 4700 rpm
